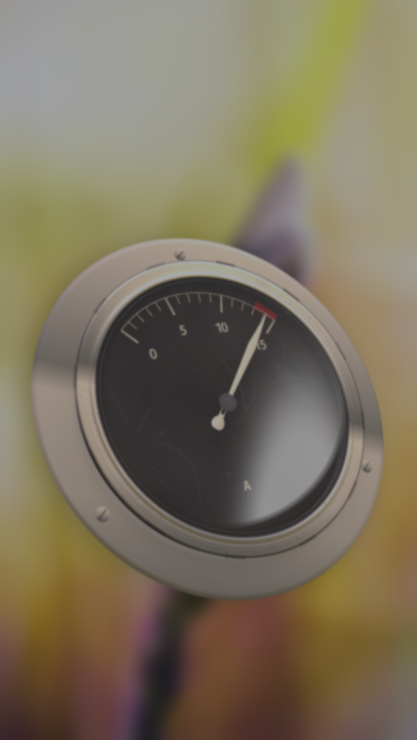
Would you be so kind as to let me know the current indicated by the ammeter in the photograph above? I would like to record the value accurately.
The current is 14 A
